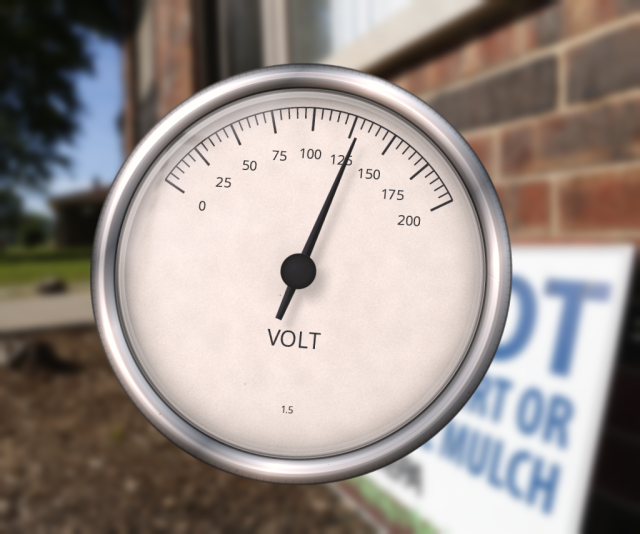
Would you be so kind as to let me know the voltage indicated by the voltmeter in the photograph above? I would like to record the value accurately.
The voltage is 130 V
